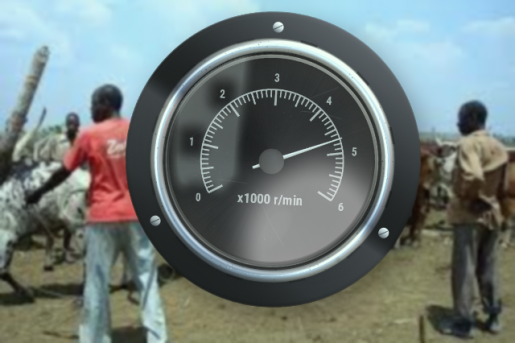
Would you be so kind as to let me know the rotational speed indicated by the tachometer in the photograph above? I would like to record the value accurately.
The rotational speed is 4700 rpm
